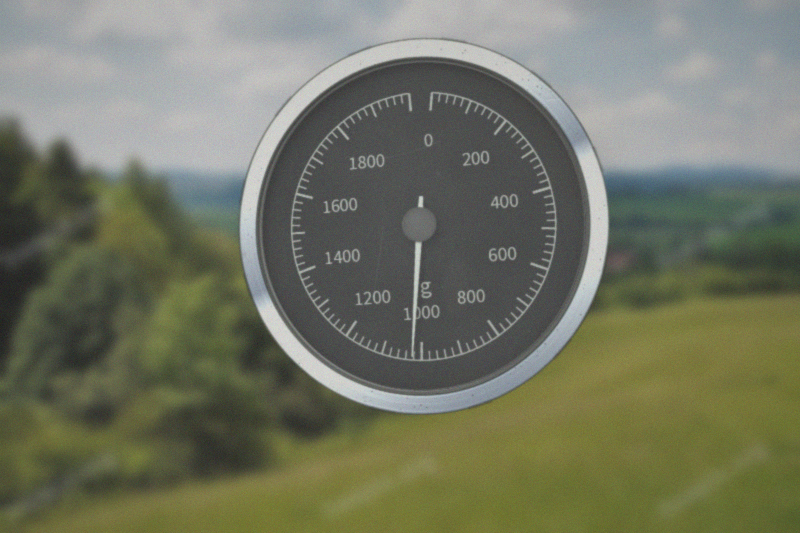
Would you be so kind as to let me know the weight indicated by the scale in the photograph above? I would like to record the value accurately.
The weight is 1020 g
